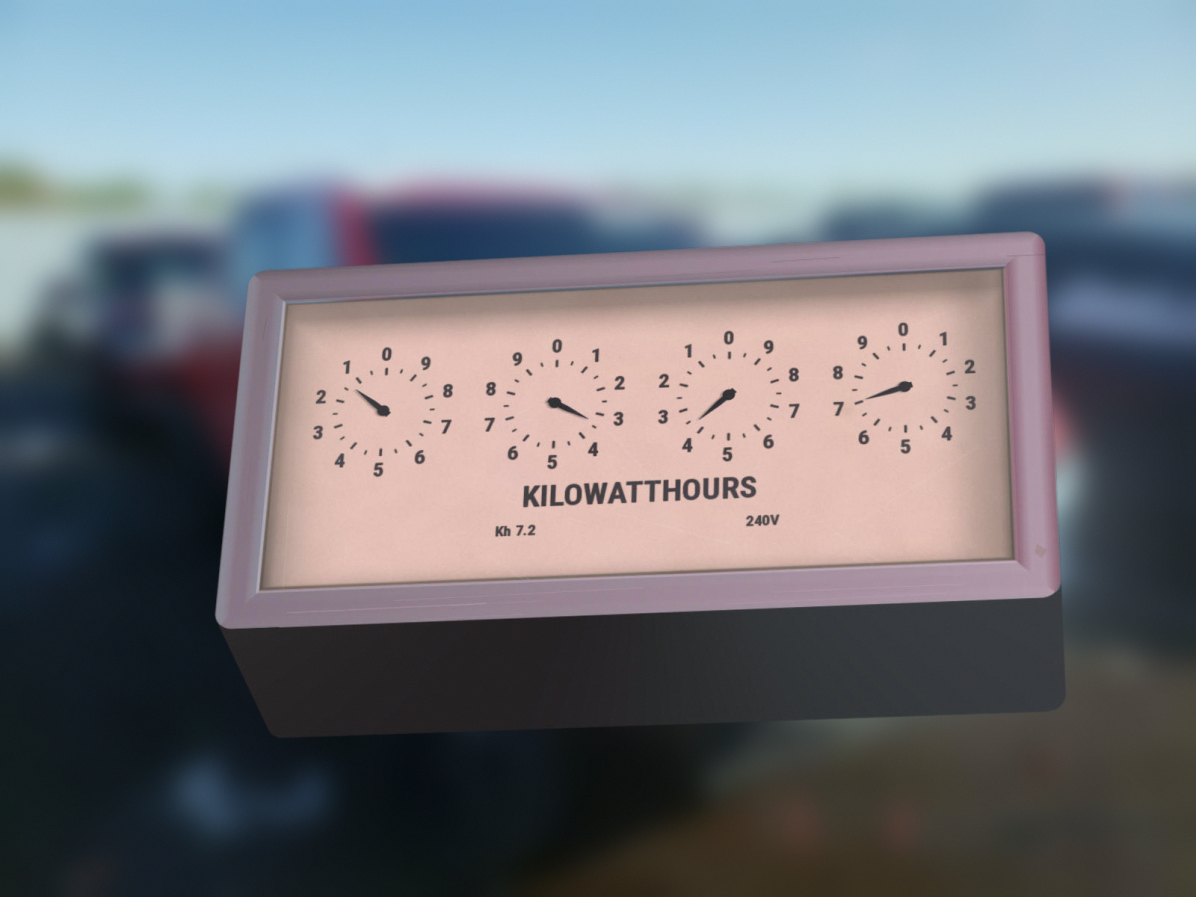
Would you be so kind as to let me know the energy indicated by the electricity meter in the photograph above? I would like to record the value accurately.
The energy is 1337 kWh
